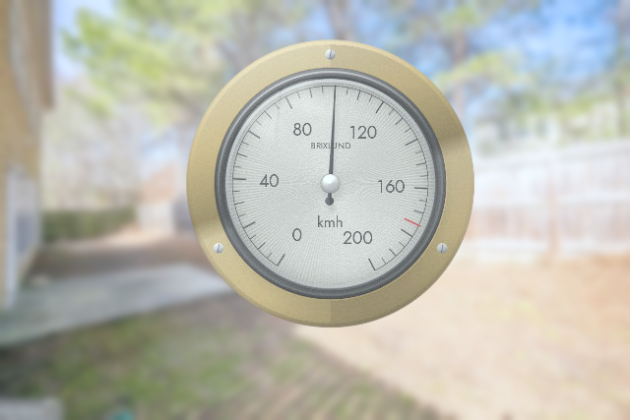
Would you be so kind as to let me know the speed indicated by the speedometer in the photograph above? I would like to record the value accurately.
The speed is 100 km/h
